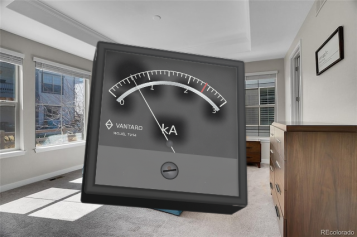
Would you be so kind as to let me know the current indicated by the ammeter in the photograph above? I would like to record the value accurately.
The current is 0.6 kA
